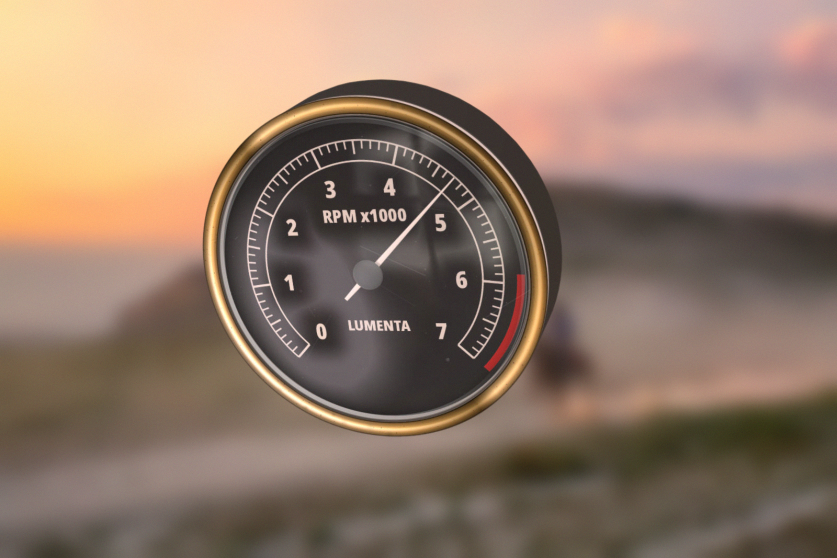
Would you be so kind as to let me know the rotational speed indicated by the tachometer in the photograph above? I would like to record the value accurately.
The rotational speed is 4700 rpm
